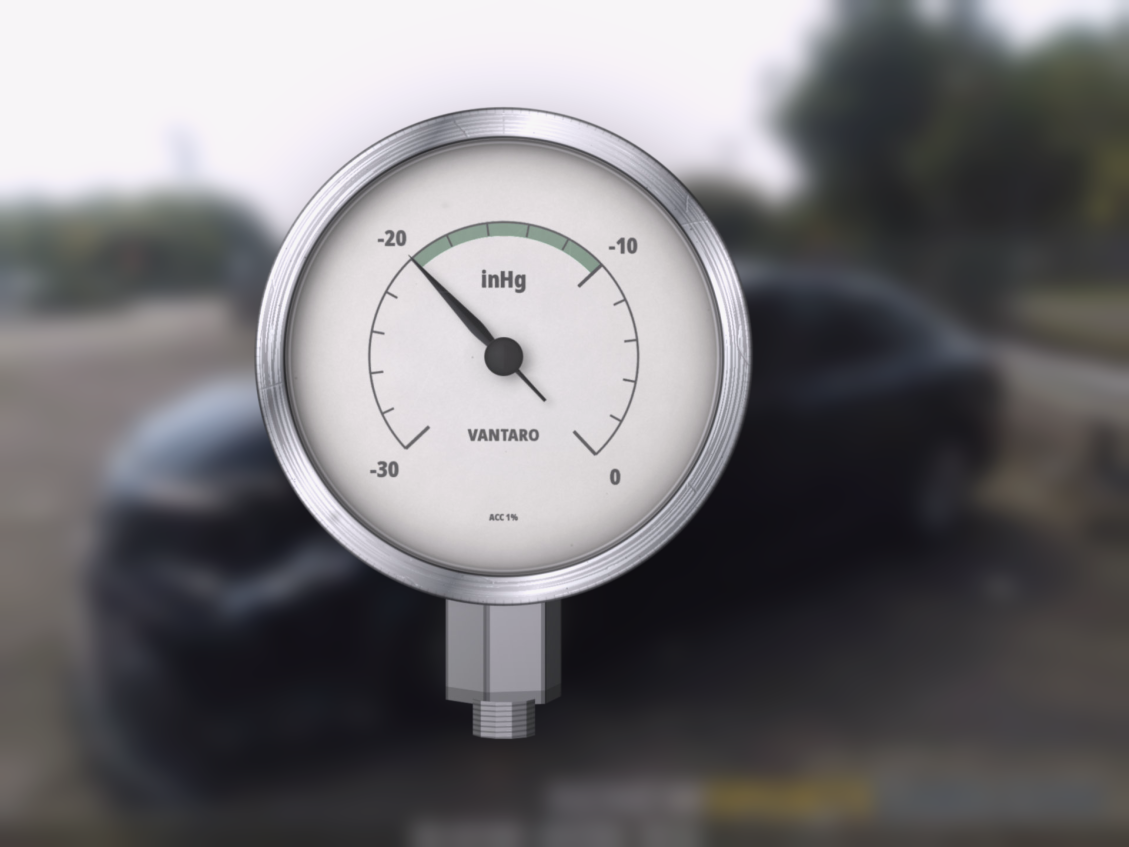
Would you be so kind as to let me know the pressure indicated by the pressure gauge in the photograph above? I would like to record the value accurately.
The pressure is -20 inHg
